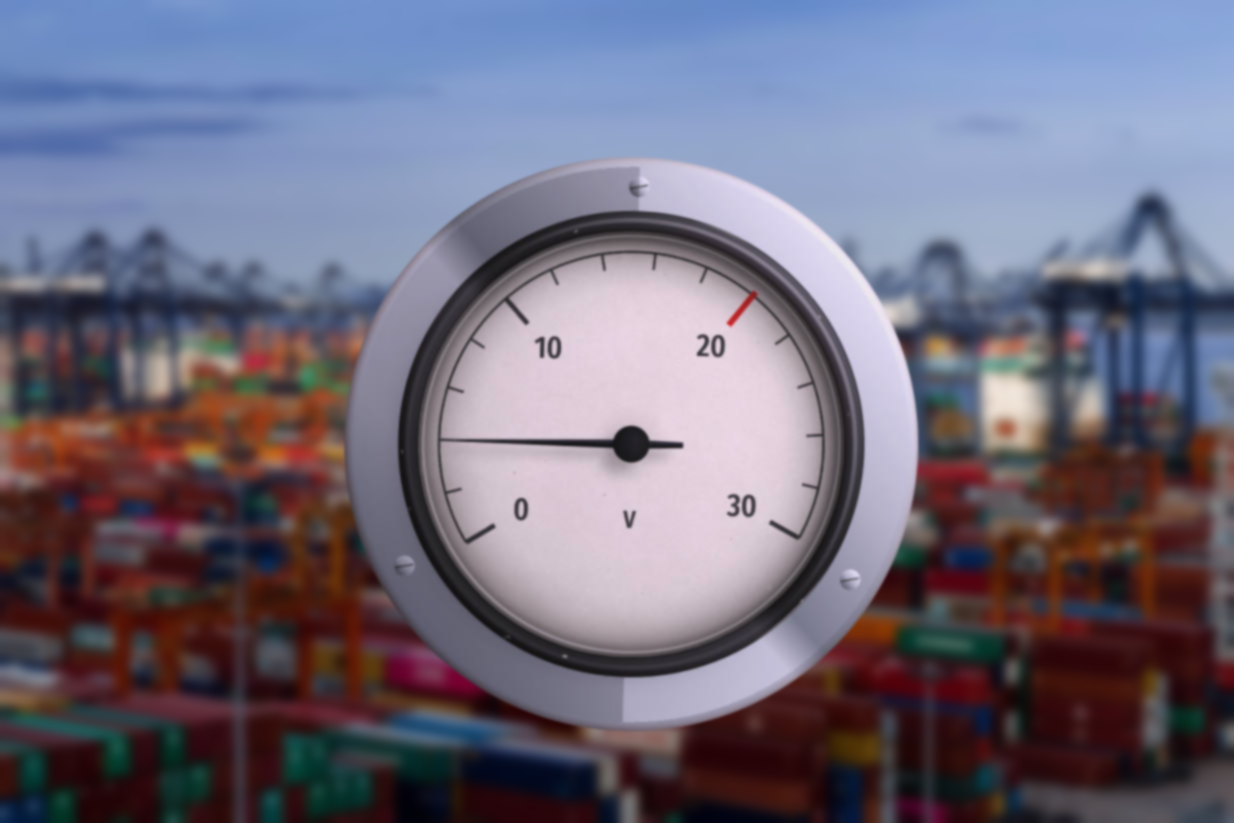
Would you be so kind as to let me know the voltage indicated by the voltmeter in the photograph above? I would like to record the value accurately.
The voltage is 4 V
